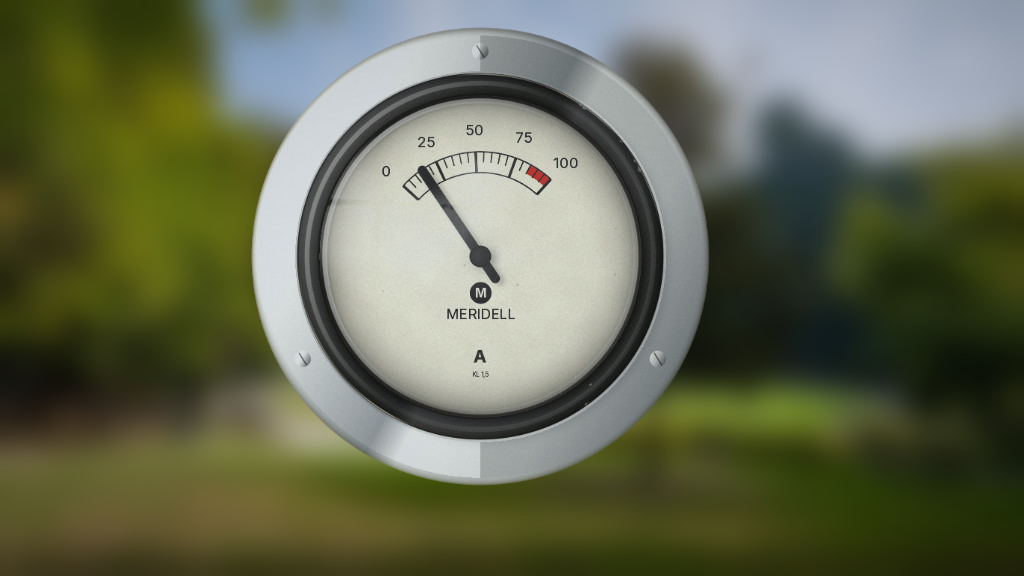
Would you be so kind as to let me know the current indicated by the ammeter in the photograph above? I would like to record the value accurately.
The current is 15 A
